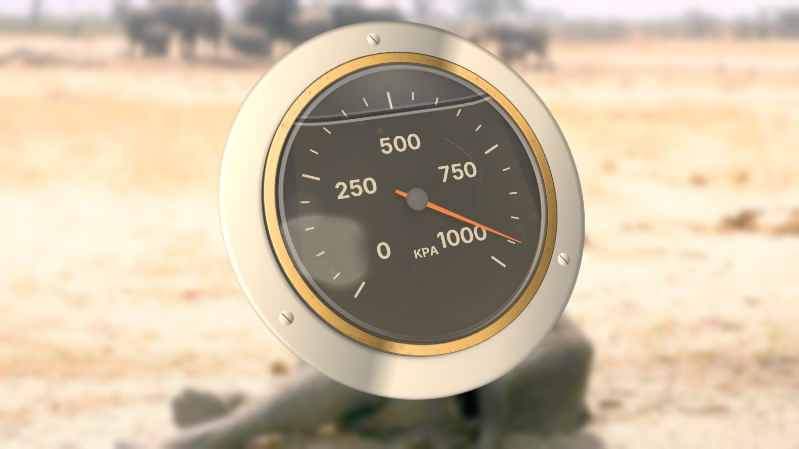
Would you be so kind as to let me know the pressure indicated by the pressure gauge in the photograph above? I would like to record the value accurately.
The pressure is 950 kPa
